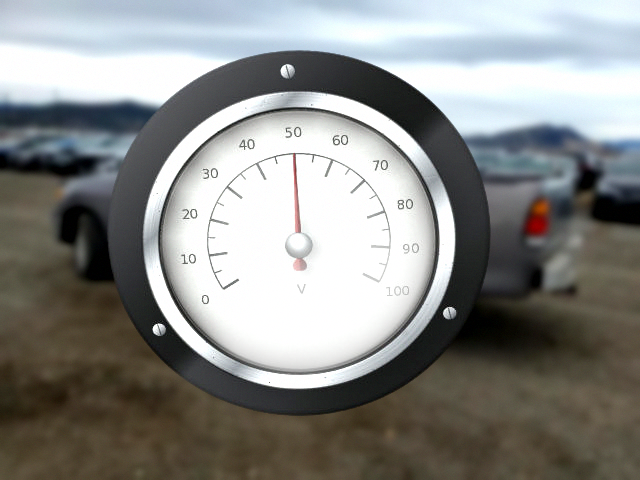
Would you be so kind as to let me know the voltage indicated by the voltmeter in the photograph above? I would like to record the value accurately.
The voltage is 50 V
